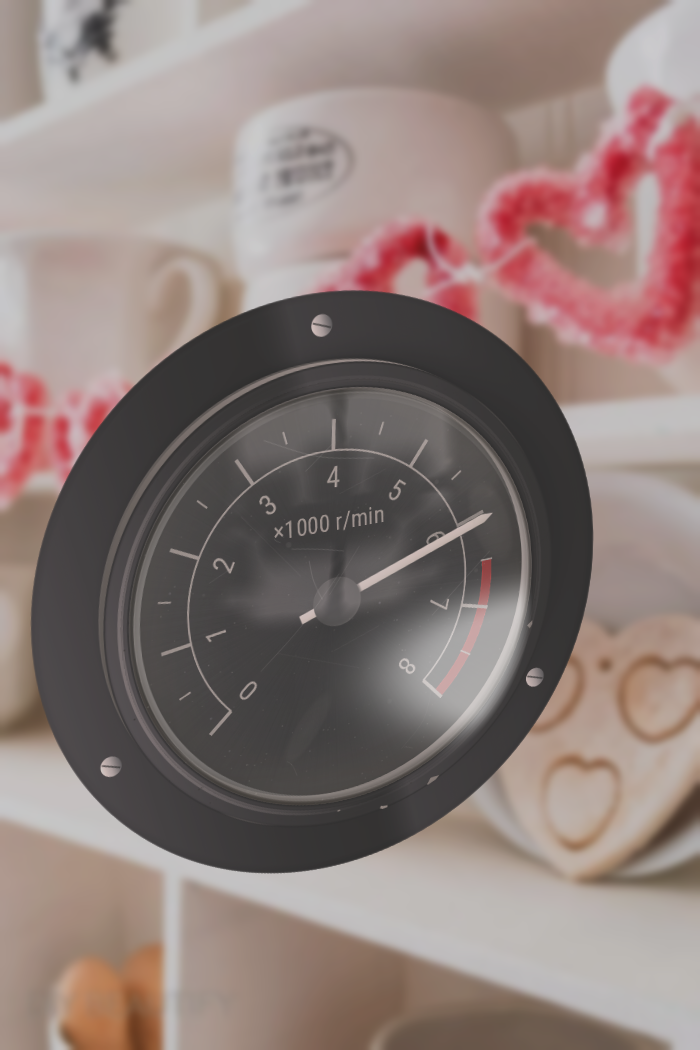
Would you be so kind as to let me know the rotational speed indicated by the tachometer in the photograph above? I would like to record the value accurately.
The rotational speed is 6000 rpm
